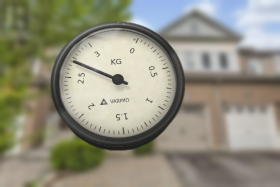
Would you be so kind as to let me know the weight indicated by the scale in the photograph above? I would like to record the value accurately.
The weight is 2.7 kg
